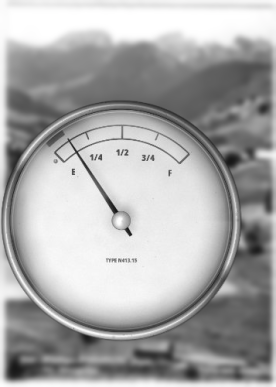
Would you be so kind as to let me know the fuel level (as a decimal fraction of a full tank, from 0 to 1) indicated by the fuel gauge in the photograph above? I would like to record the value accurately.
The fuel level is 0.125
